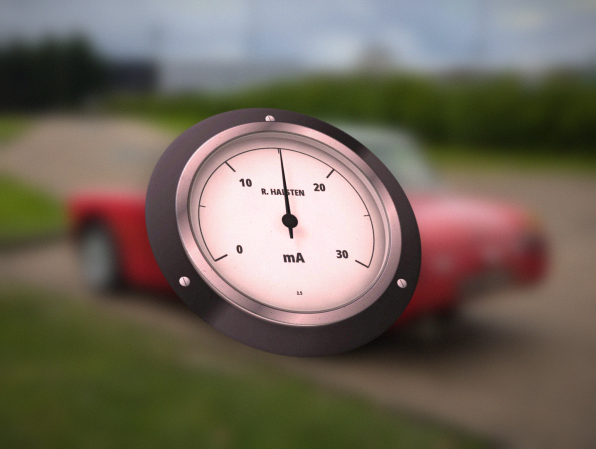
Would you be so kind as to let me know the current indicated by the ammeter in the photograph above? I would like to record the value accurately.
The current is 15 mA
